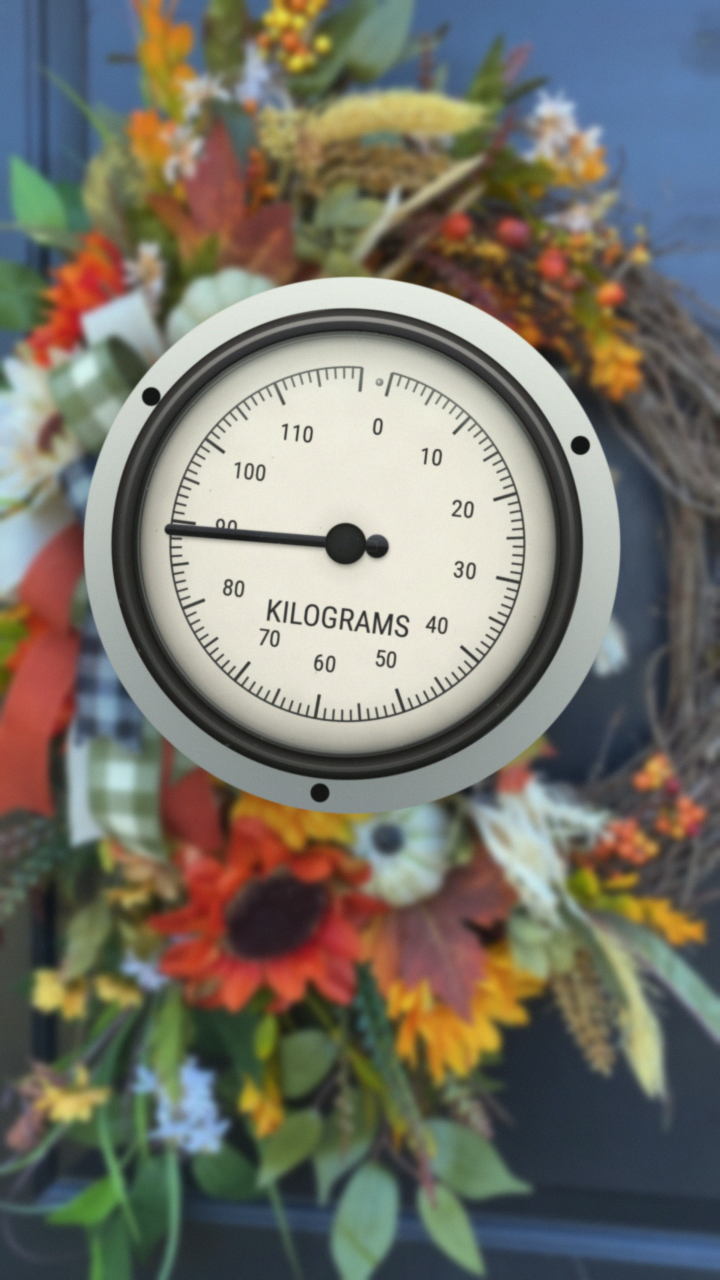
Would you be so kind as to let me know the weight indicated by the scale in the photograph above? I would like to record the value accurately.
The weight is 89 kg
